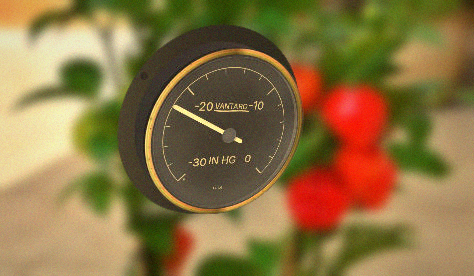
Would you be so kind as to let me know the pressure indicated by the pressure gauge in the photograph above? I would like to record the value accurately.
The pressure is -22 inHg
